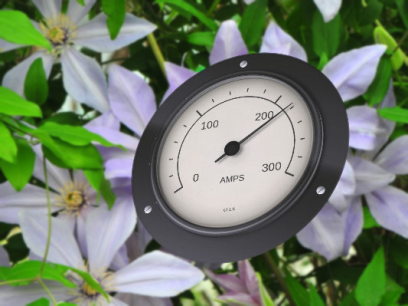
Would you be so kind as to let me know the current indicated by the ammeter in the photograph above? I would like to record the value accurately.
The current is 220 A
